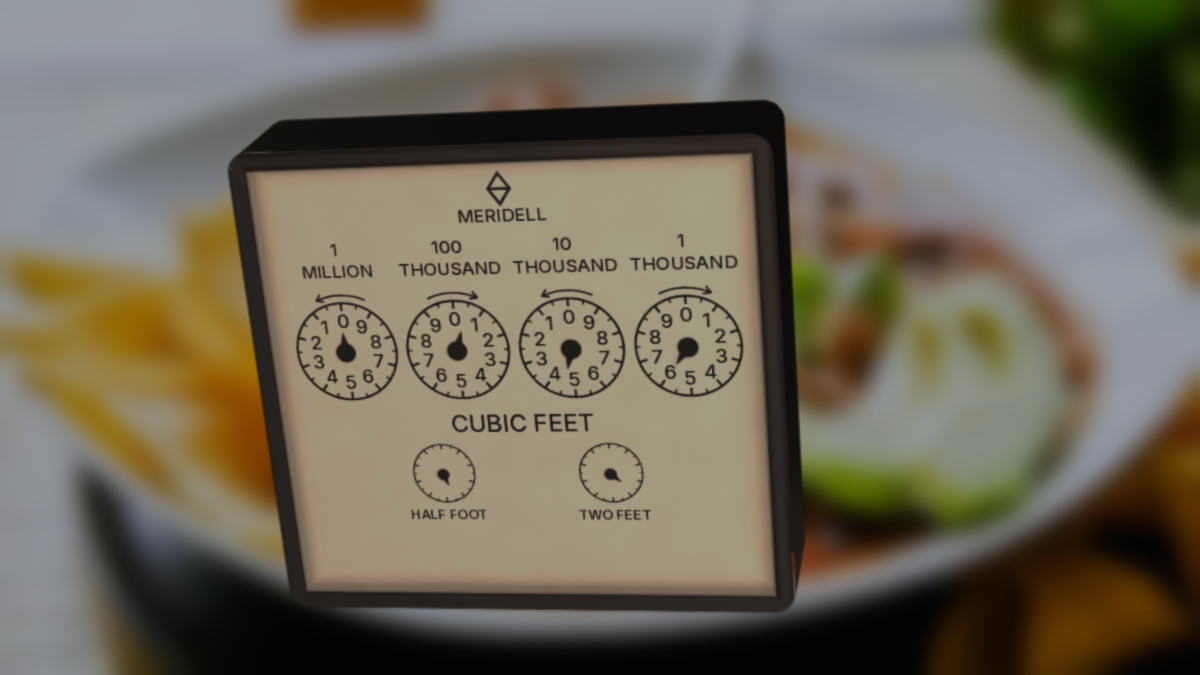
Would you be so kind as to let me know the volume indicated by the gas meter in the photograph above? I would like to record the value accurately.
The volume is 4600 ft³
